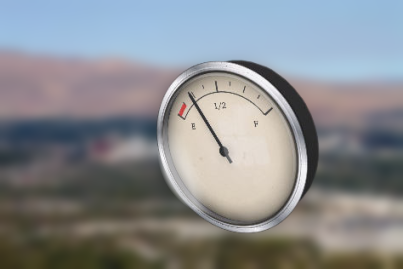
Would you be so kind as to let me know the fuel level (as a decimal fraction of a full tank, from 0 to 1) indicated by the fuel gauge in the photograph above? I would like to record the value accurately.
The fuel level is 0.25
